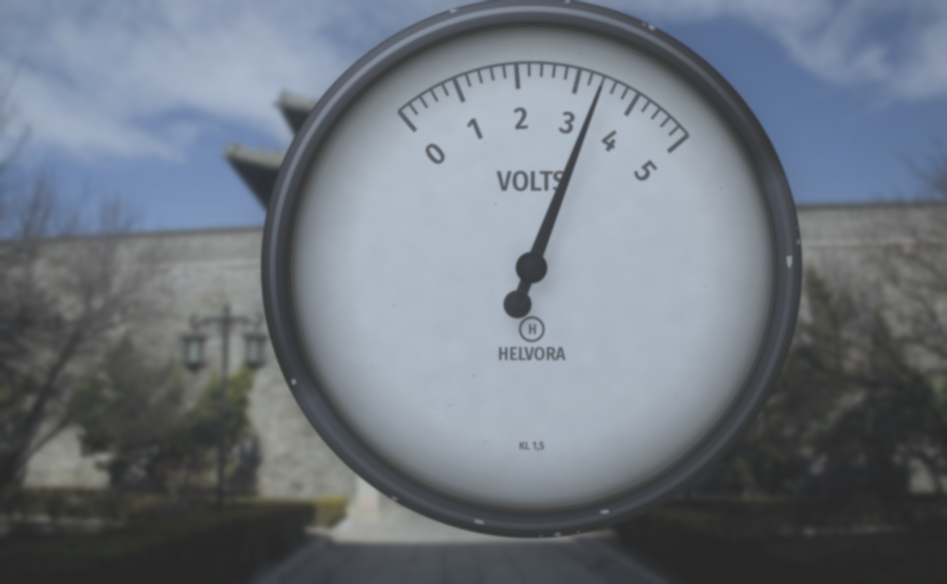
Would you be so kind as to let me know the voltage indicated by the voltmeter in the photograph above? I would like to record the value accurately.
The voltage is 3.4 V
